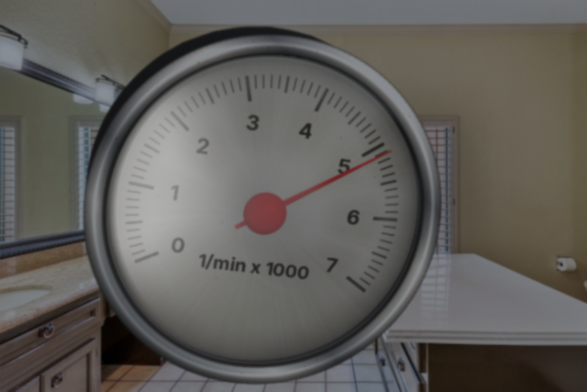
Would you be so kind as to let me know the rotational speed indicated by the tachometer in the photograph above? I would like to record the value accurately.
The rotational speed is 5100 rpm
